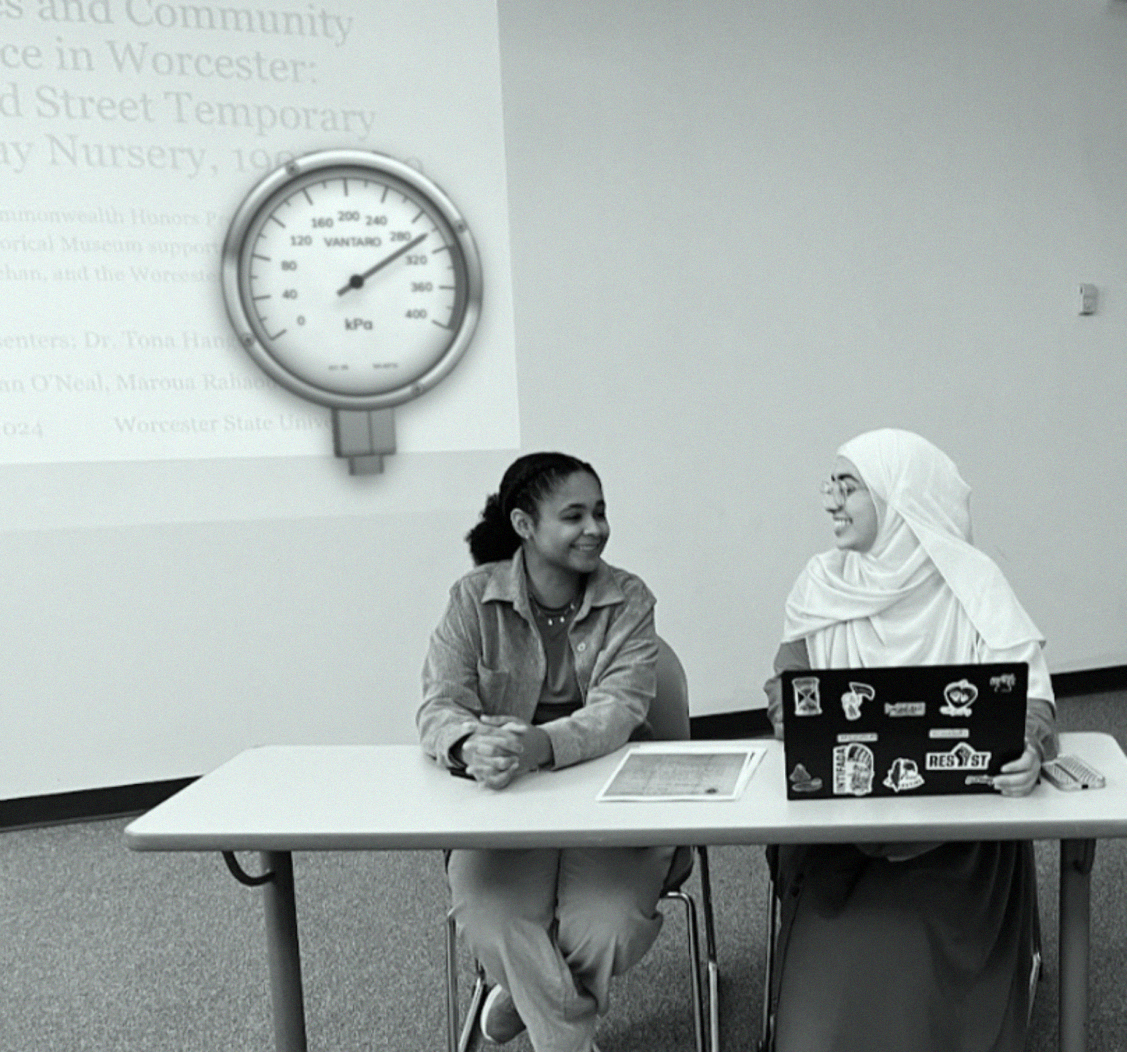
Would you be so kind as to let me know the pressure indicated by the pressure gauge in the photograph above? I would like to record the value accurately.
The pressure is 300 kPa
